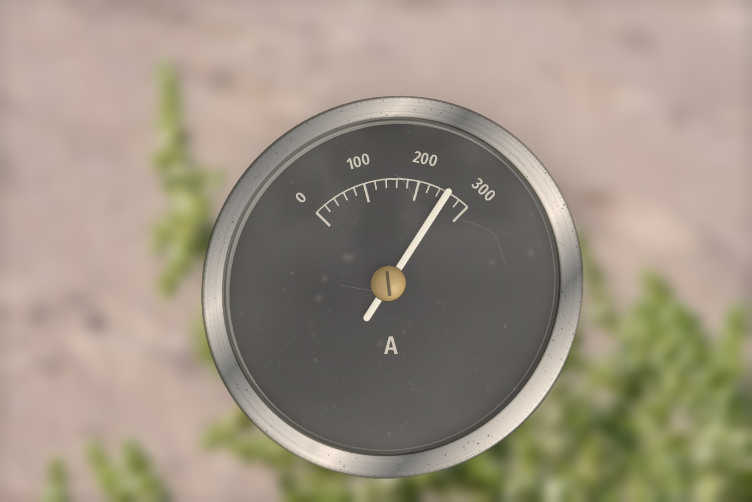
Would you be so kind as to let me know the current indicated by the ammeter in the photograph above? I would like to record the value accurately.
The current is 260 A
